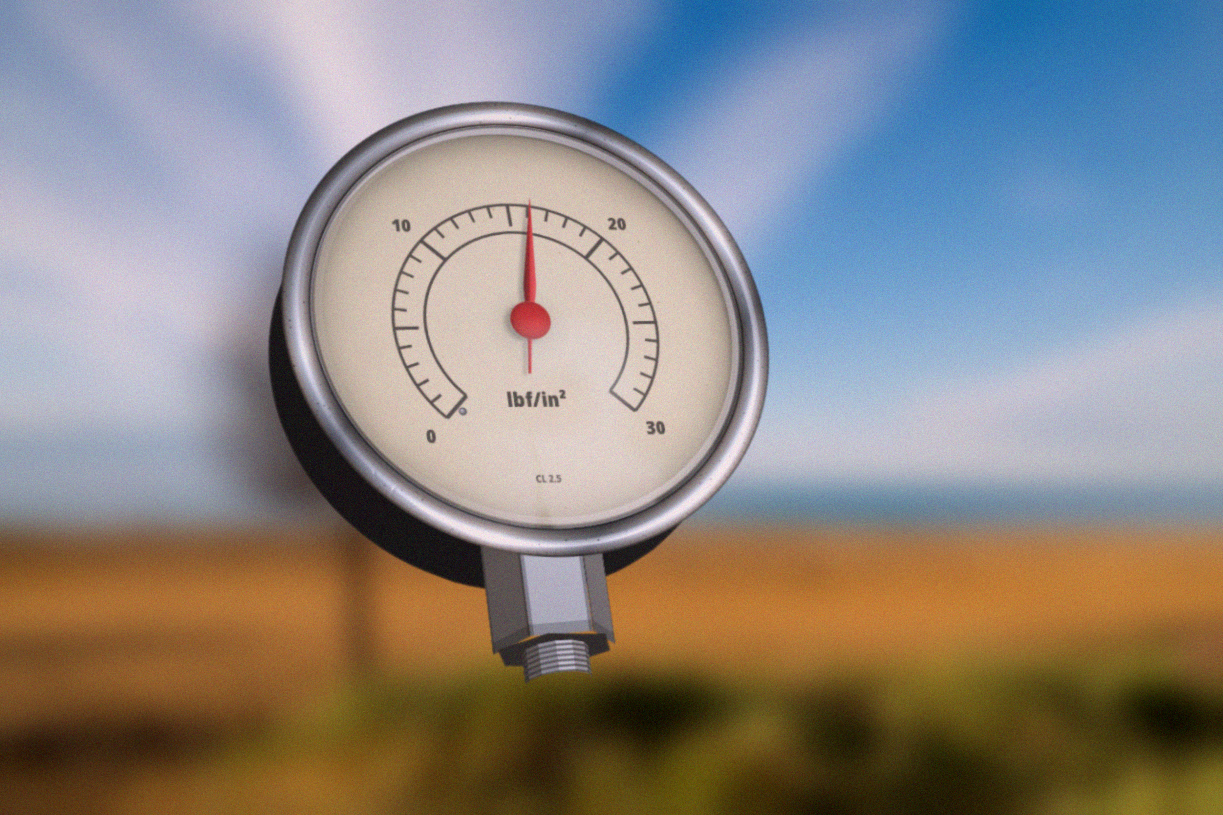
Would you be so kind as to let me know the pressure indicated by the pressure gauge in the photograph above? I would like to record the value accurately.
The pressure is 16 psi
